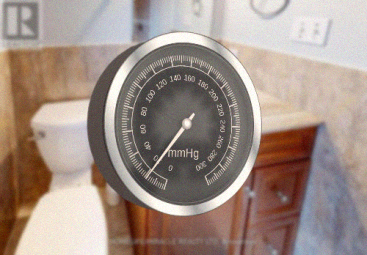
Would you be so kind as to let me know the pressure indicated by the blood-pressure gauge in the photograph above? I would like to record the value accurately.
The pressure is 20 mmHg
